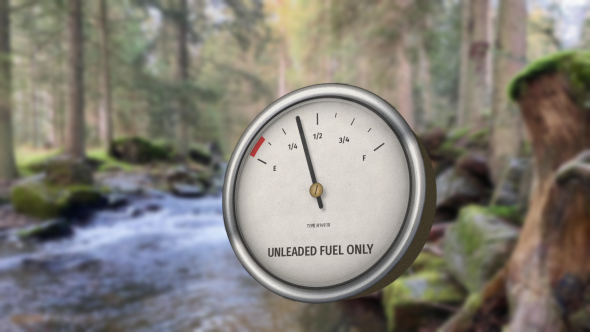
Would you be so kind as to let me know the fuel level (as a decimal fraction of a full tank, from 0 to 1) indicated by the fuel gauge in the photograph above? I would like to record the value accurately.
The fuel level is 0.375
